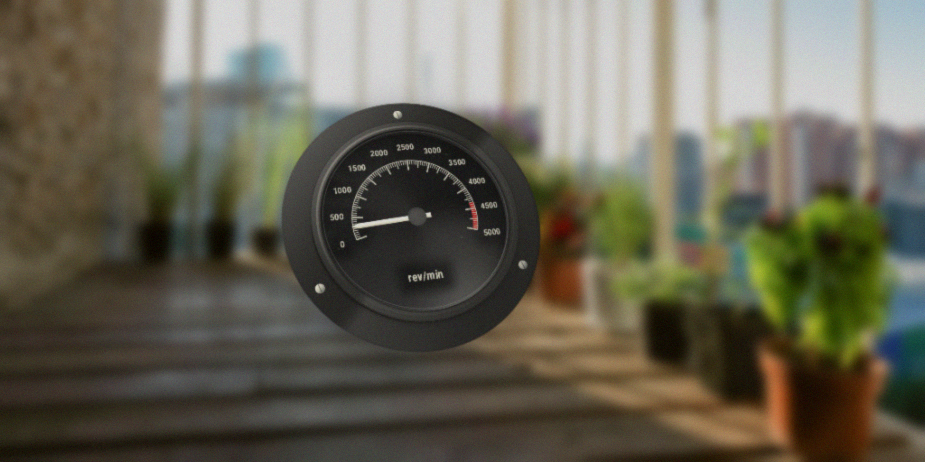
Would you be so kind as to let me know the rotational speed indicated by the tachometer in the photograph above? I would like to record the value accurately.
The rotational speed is 250 rpm
